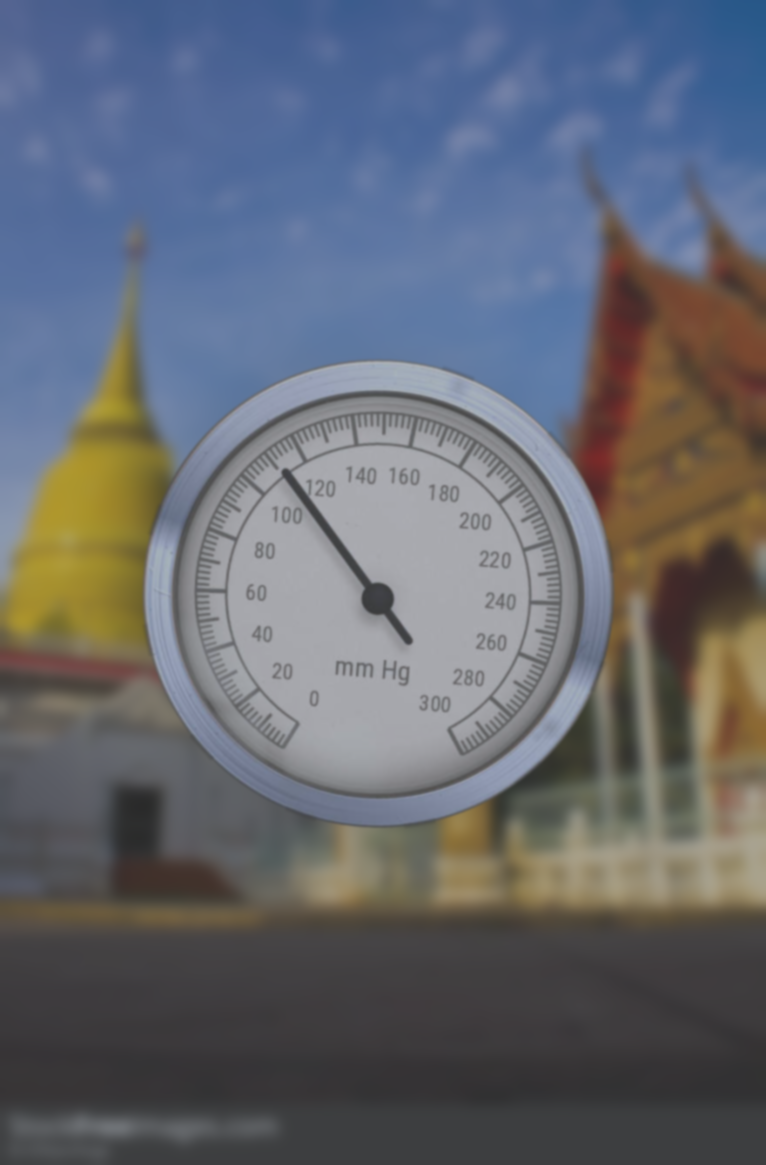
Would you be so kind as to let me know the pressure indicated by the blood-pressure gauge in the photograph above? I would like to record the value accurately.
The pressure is 112 mmHg
